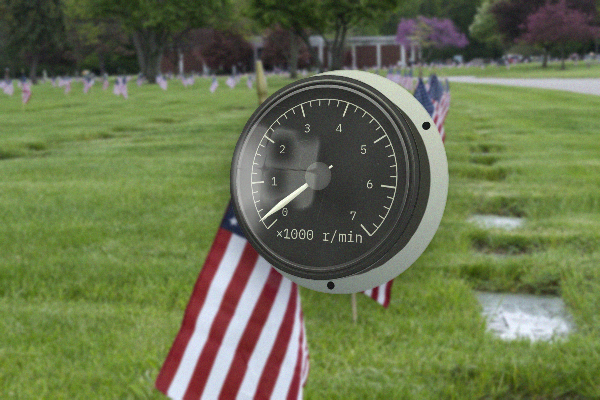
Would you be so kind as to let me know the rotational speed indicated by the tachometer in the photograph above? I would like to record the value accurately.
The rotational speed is 200 rpm
